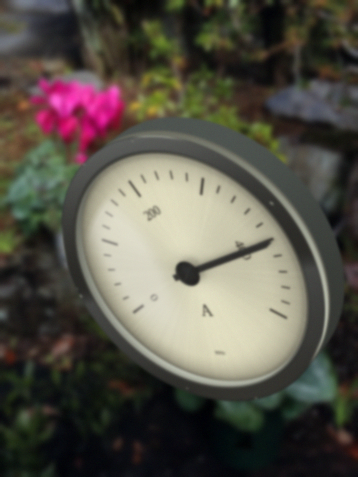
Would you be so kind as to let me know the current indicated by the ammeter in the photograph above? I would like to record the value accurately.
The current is 400 A
